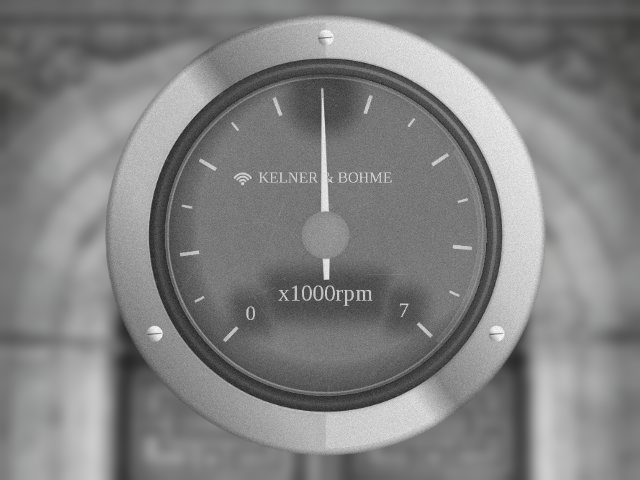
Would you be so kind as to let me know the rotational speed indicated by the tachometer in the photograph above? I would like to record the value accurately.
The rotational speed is 3500 rpm
